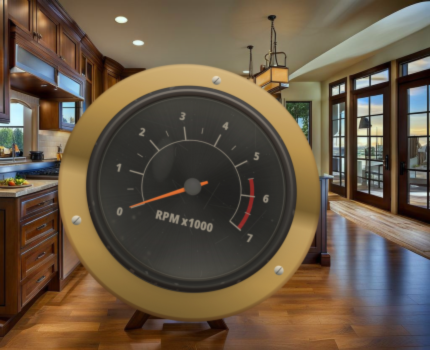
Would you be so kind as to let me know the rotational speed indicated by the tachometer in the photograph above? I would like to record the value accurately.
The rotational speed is 0 rpm
